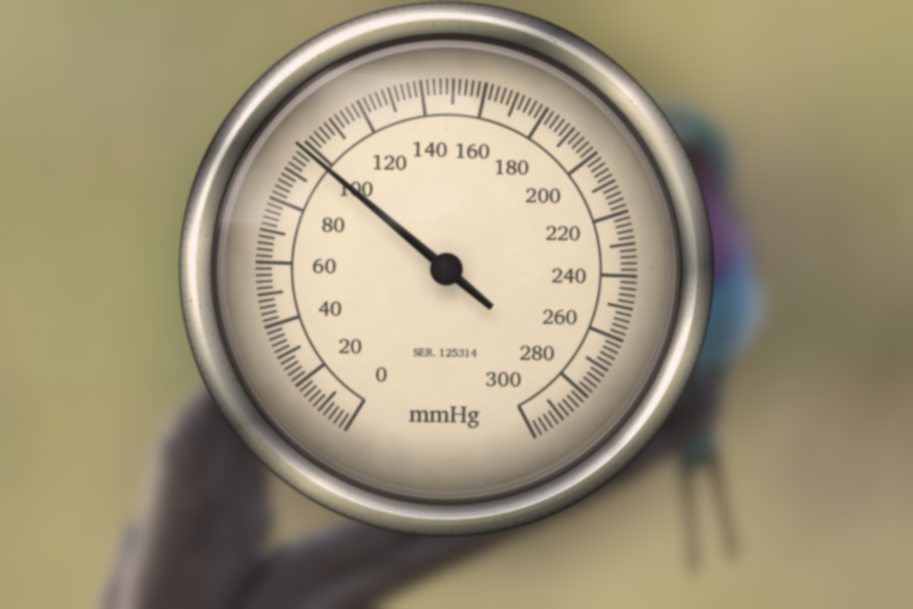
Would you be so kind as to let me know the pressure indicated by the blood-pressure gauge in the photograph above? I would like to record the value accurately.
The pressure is 98 mmHg
